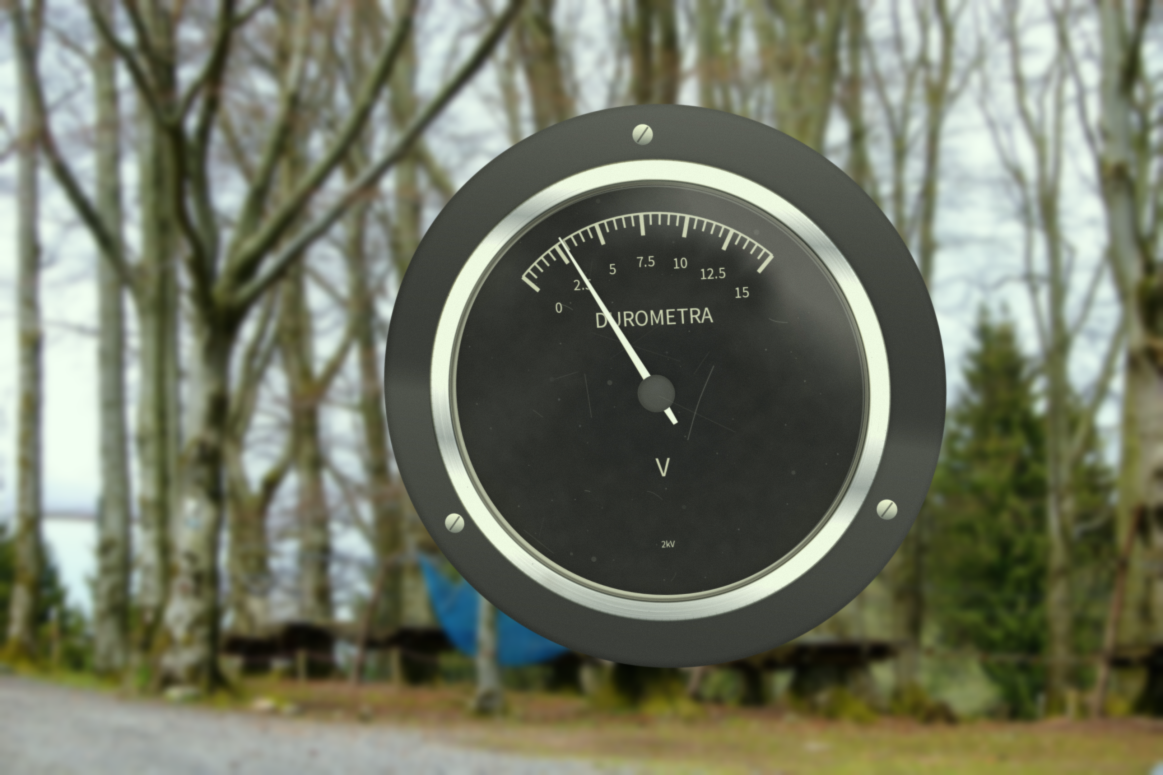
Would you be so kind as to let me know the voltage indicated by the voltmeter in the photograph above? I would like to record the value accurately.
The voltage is 3 V
